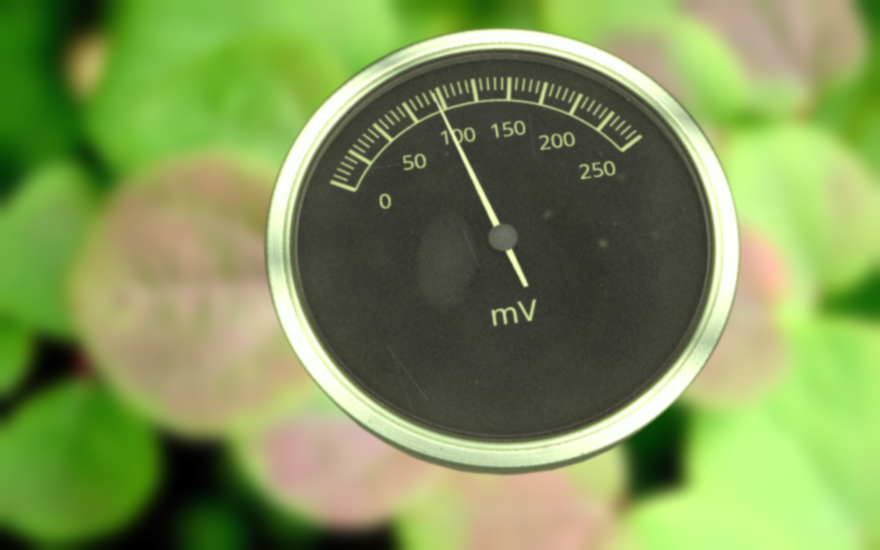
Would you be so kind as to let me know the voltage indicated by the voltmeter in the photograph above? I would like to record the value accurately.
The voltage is 95 mV
